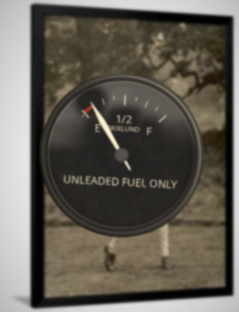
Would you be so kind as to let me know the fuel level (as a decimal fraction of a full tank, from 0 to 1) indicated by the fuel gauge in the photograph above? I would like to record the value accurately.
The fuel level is 0.125
